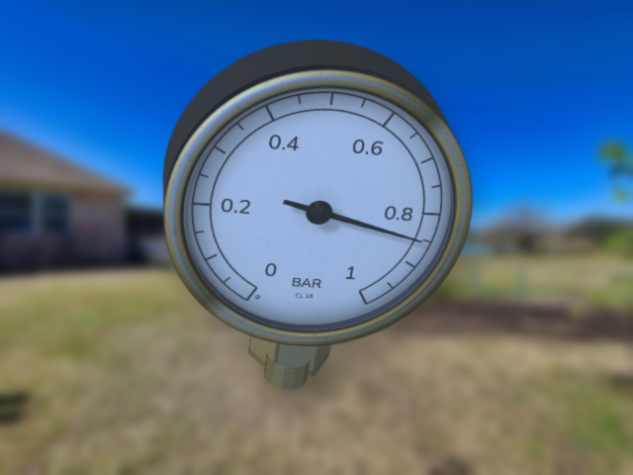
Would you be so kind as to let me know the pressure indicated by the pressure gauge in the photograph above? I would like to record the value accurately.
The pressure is 0.85 bar
